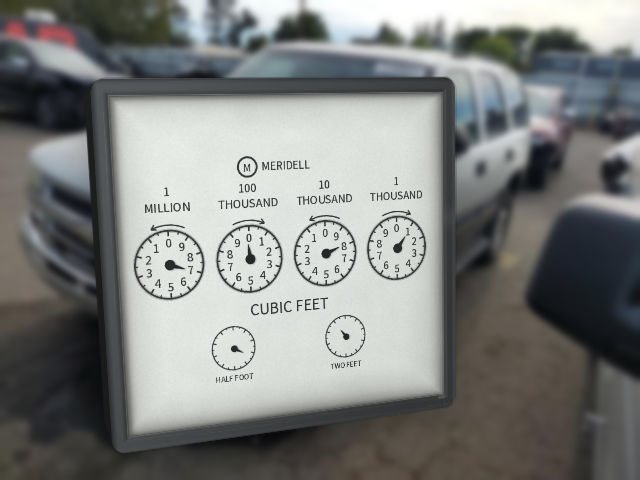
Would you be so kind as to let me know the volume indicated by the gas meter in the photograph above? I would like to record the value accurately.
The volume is 698100 ft³
